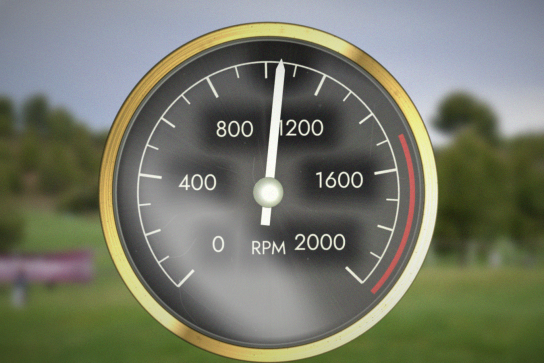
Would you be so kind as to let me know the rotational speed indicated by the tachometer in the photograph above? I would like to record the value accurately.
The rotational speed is 1050 rpm
